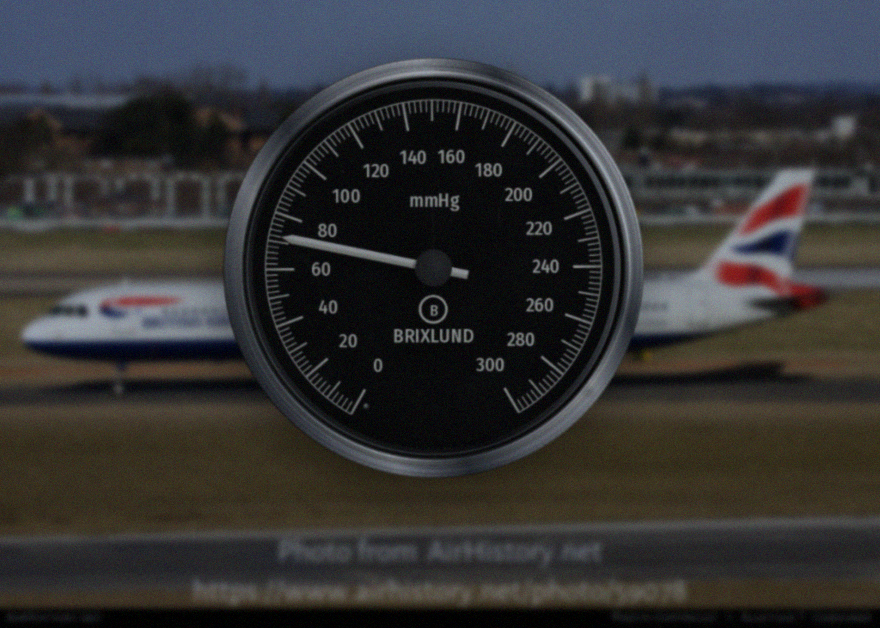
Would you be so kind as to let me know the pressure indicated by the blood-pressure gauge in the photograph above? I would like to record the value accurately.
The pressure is 72 mmHg
